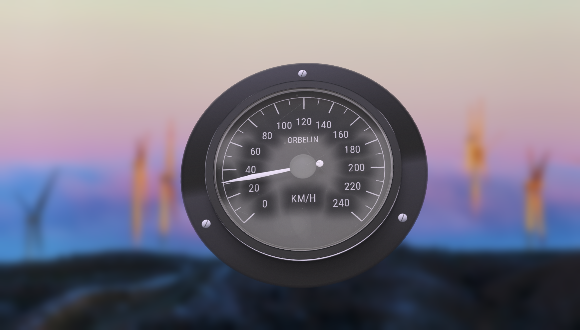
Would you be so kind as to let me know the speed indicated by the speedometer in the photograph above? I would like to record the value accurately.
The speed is 30 km/h
